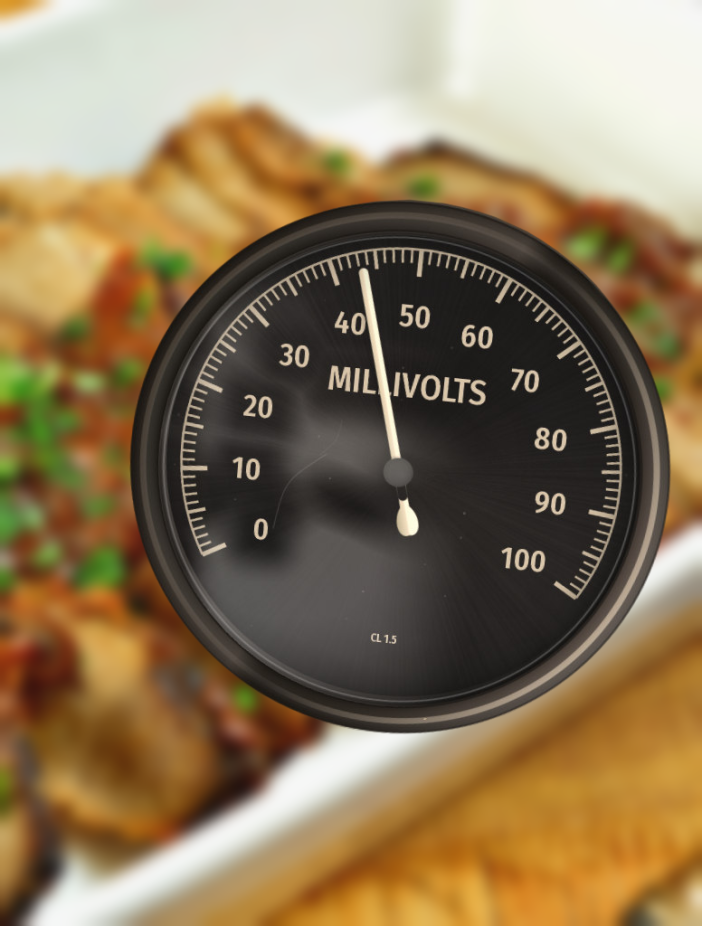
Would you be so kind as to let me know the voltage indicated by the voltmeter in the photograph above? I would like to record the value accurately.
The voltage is 43.5 mV
